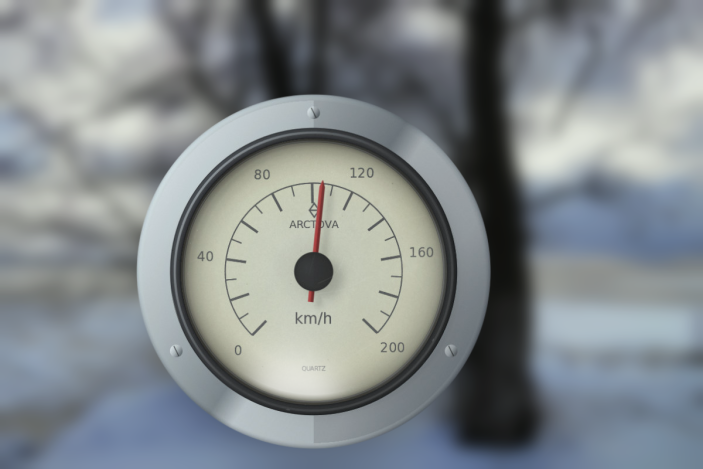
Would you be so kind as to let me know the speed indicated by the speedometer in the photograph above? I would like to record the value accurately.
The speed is 105 km/h
